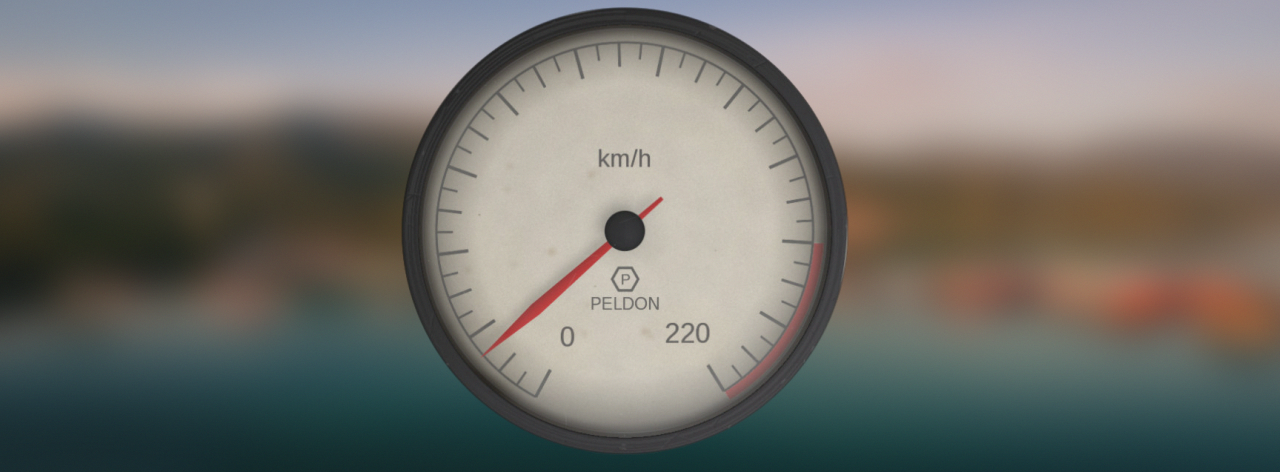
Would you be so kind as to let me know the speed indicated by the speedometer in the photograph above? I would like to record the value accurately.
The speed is 15 km/h
